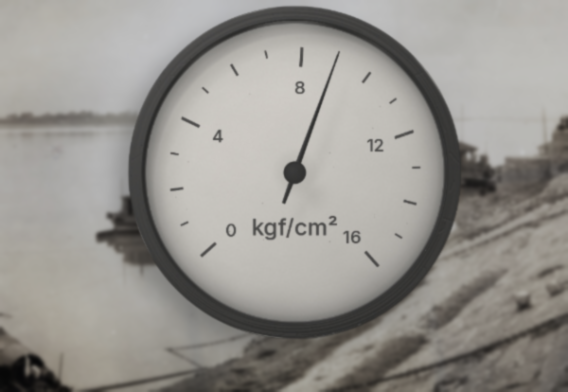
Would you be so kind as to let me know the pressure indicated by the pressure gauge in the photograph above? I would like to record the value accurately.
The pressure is 9 kg/cm²
